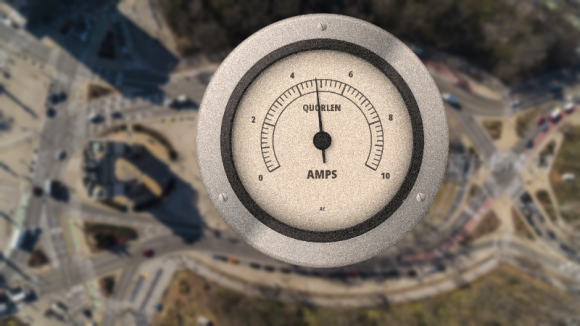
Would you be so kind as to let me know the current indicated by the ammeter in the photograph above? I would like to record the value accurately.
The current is 4.8 A
